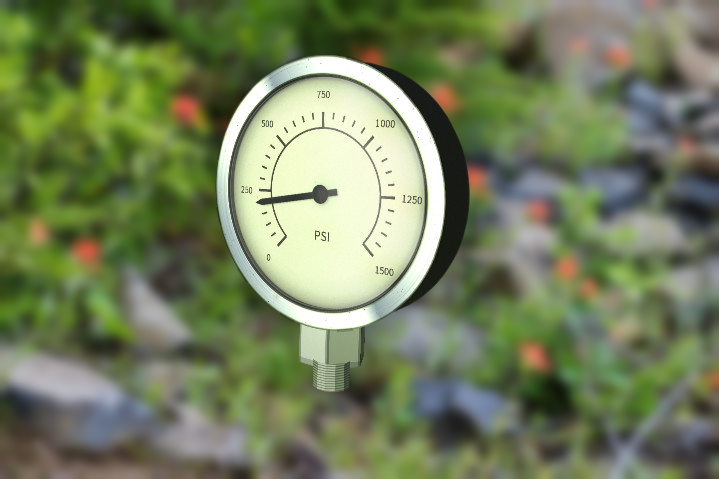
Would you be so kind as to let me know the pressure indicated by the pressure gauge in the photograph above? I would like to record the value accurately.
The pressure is 200 psi
